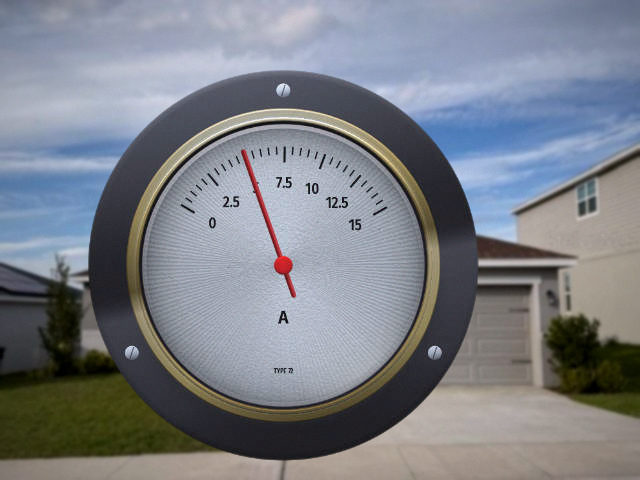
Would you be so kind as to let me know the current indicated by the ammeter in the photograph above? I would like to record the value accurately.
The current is 5 A
